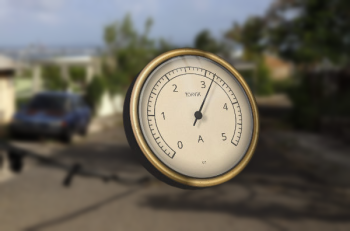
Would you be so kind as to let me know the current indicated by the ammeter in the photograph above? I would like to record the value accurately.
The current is 3.2 A
